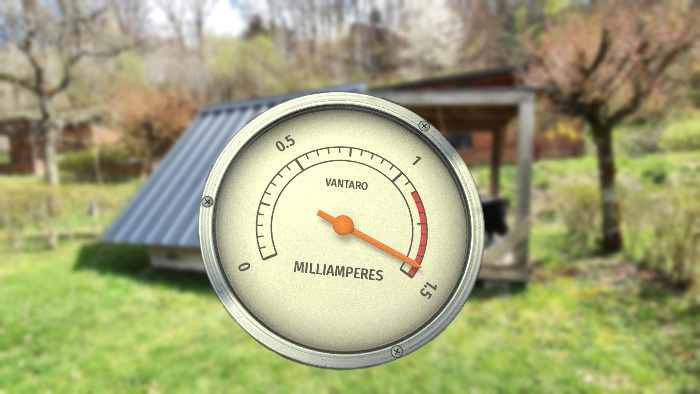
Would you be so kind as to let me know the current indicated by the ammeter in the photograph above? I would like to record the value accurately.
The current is 1.45 mA
